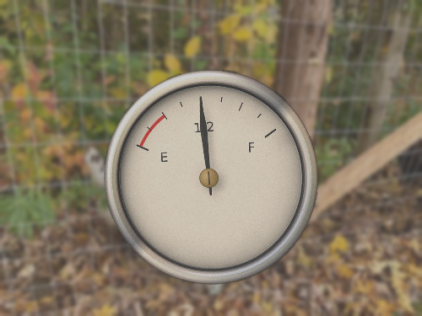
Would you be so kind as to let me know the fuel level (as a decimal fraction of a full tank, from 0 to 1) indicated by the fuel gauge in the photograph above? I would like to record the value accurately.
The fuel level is 0.5
